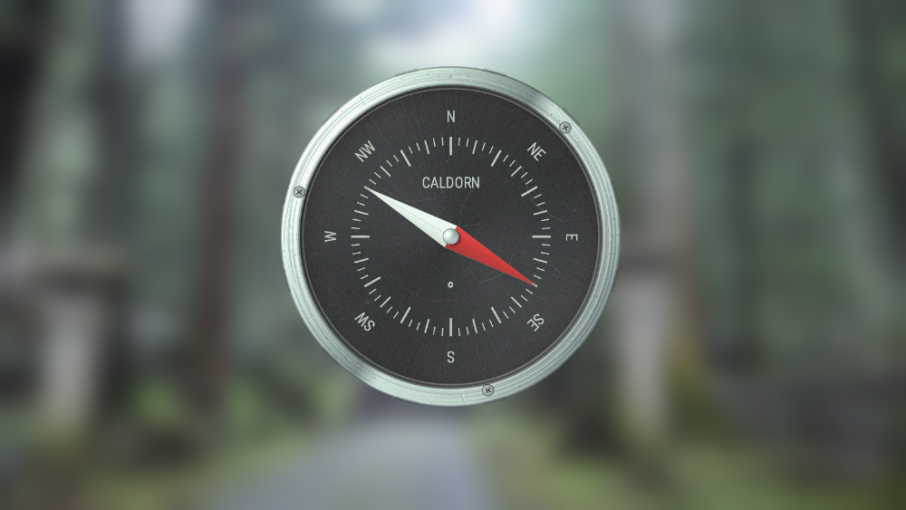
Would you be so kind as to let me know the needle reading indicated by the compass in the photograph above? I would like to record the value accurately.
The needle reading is 120 °
